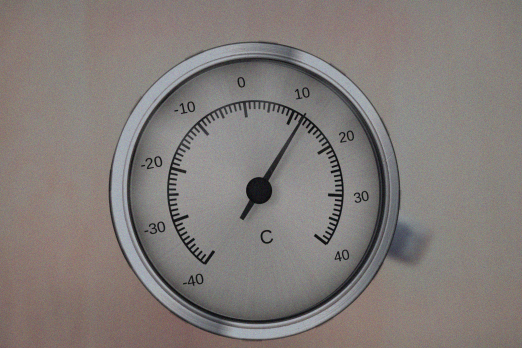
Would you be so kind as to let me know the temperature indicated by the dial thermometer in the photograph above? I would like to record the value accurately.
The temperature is 12 °C
